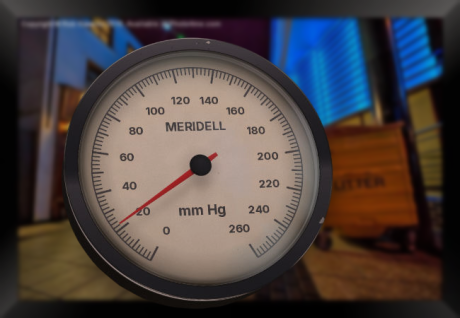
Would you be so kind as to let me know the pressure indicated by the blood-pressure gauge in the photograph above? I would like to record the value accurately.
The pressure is 22 mmHg
